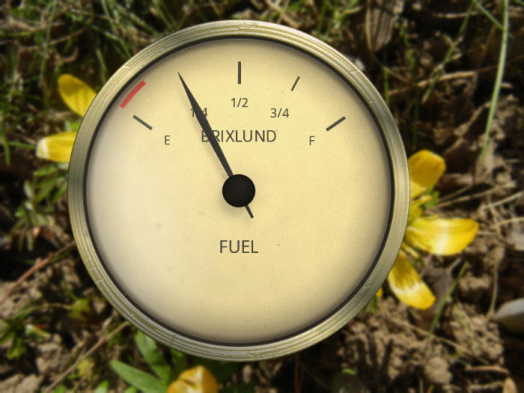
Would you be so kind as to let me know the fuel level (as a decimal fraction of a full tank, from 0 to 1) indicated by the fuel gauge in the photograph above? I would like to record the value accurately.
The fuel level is 0.25
